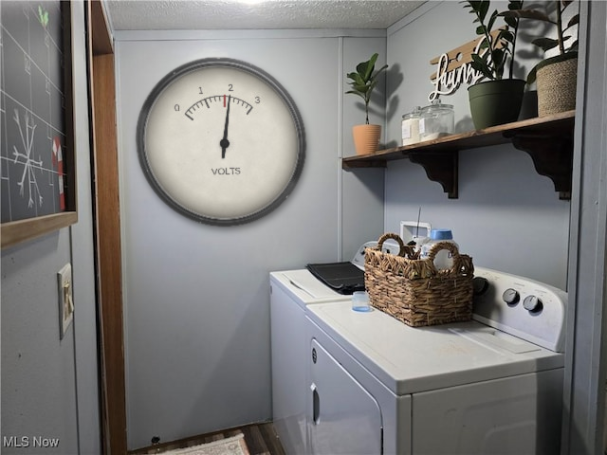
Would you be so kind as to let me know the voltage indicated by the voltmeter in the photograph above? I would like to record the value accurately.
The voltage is 2 V
